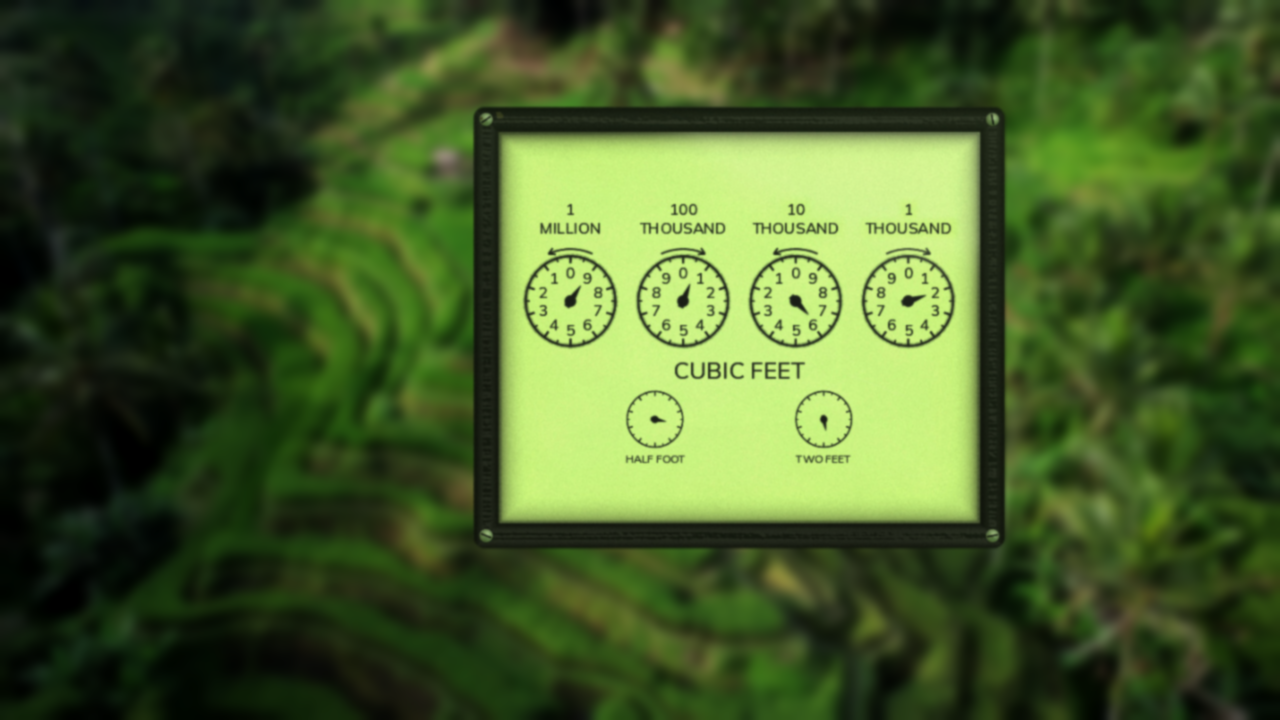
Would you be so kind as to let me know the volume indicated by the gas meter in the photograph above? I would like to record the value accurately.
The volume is 906200 ft³
